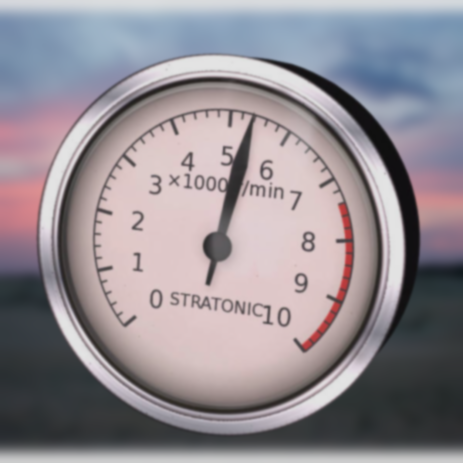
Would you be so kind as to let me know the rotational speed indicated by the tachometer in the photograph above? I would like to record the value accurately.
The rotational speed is 5400 rpm
